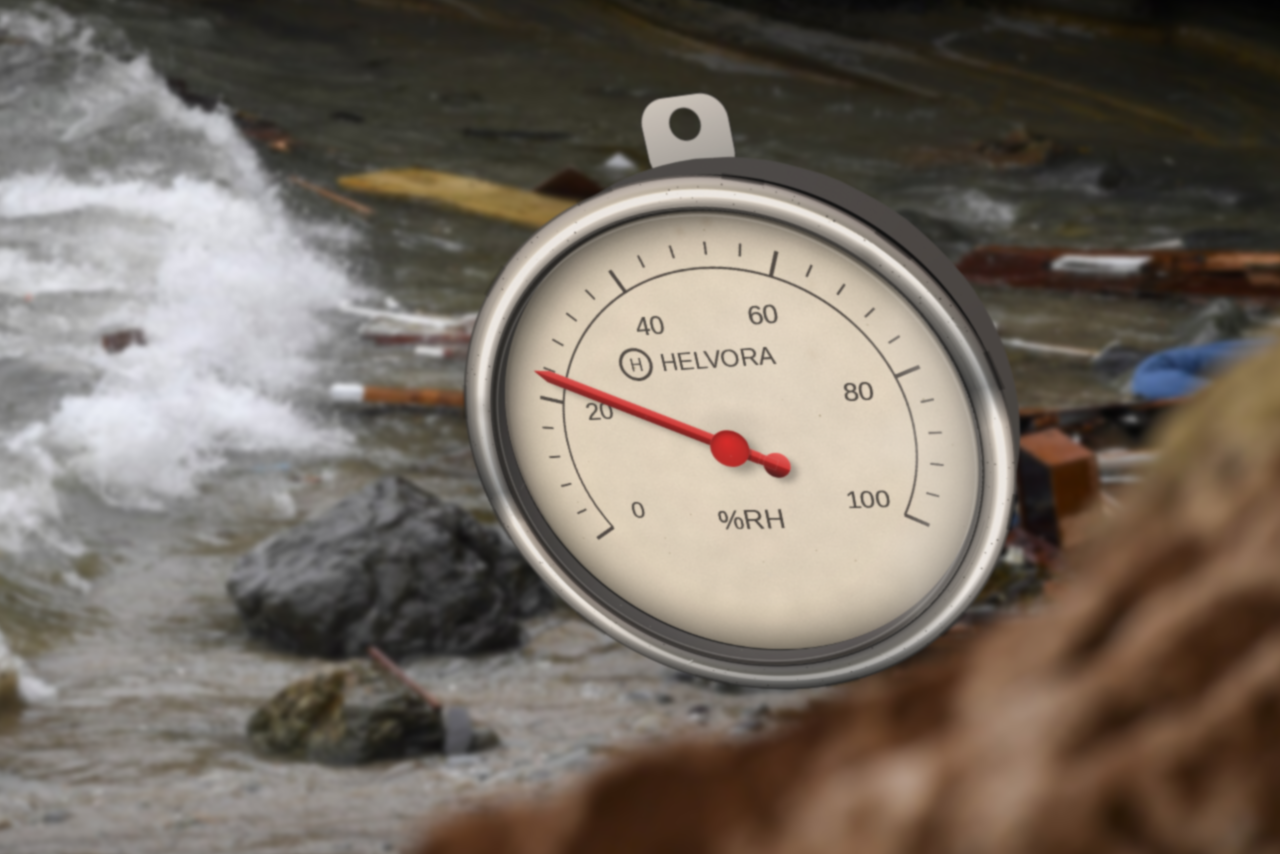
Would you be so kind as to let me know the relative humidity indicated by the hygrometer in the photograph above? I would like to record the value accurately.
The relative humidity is 24 %
